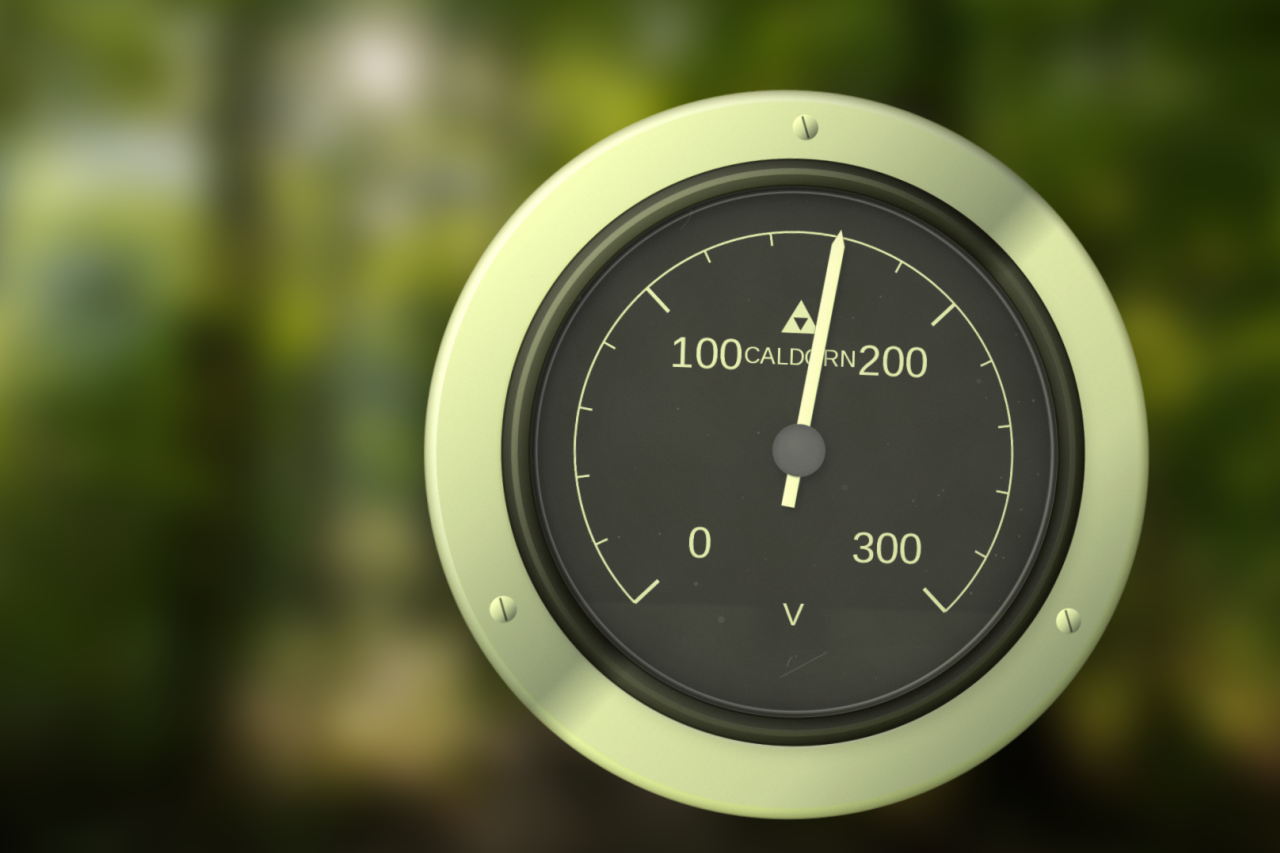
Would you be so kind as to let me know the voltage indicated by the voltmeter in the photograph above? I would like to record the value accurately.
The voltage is 160 V
